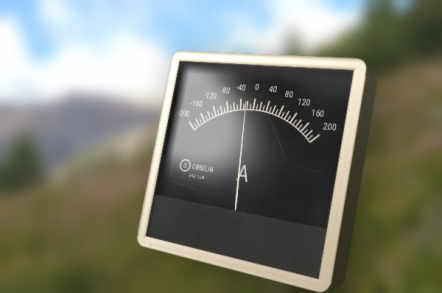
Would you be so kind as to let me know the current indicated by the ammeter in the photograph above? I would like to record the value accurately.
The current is -20 A
